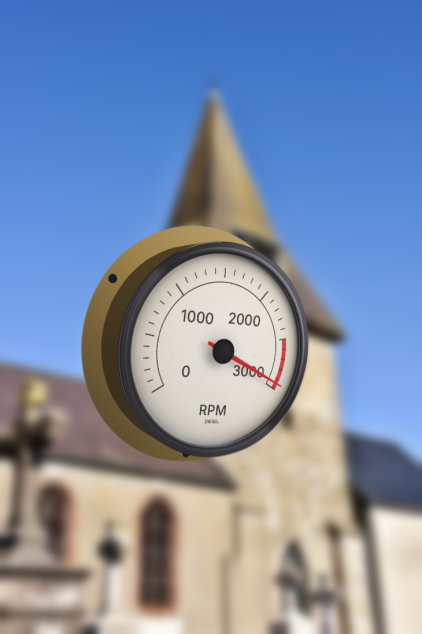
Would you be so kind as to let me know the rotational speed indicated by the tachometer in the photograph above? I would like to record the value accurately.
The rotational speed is 2950 rpm
